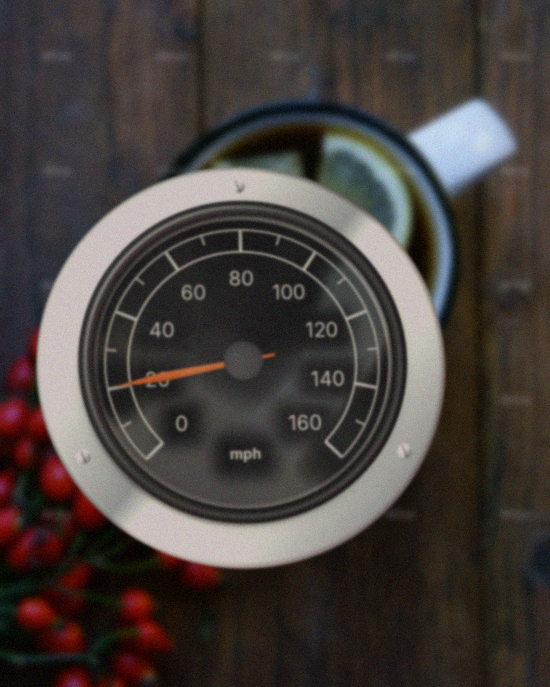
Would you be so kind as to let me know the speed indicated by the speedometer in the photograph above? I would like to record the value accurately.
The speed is 20 mph
